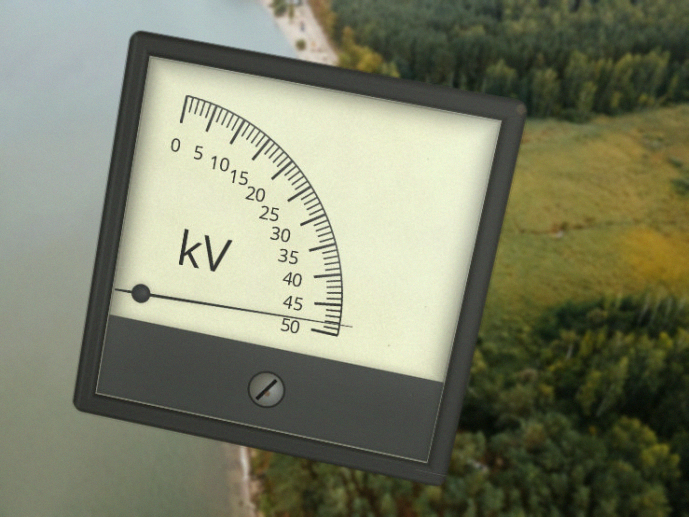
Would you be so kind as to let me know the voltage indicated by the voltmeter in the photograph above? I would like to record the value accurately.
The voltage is 48 kV
